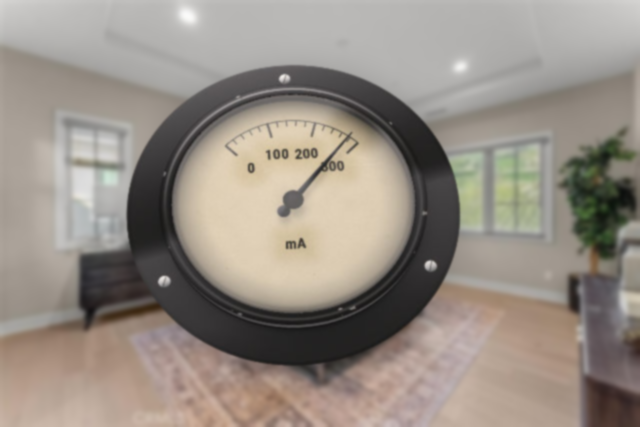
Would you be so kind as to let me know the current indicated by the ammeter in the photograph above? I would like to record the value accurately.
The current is 280 mA
